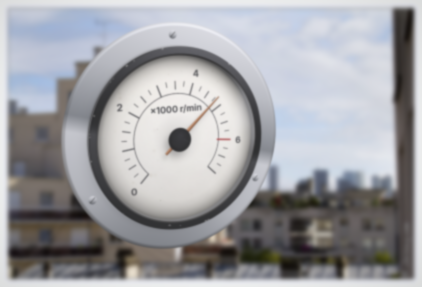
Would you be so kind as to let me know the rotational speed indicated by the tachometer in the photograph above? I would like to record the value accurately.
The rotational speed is 4750 rpm
